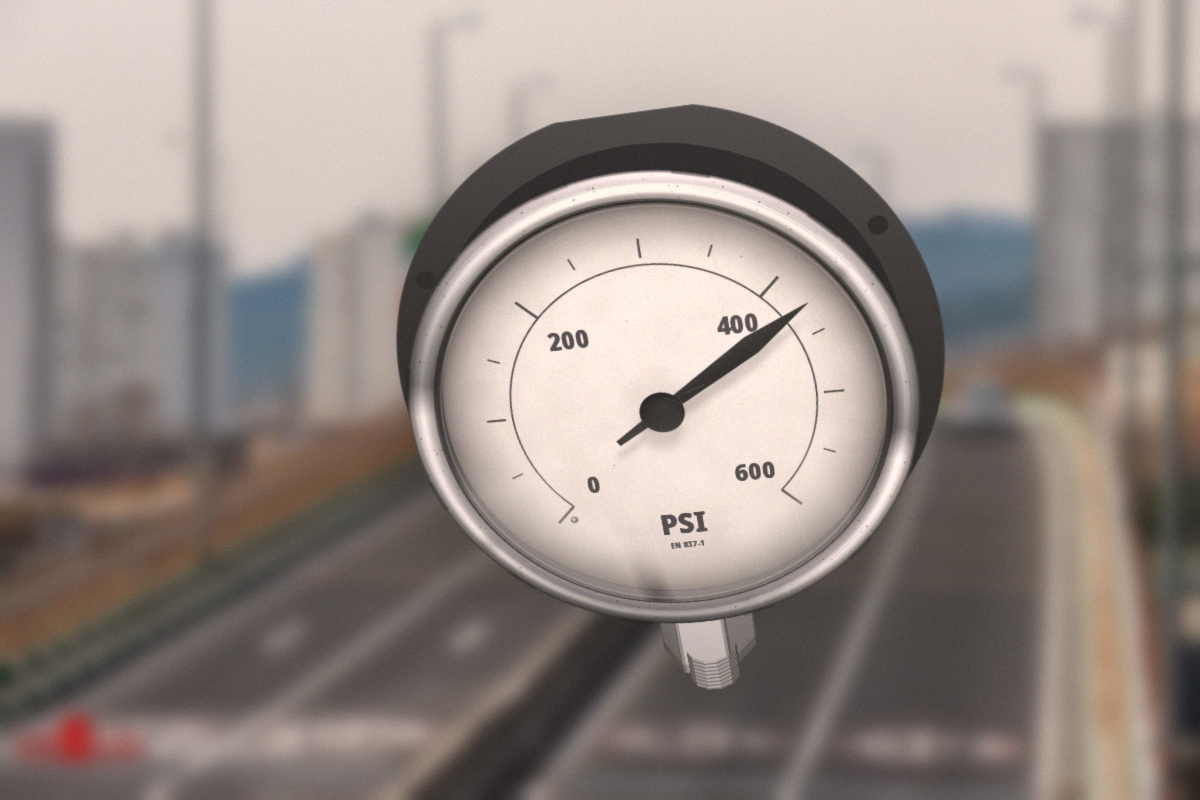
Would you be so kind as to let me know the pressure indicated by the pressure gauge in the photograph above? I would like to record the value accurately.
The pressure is 425 psi
